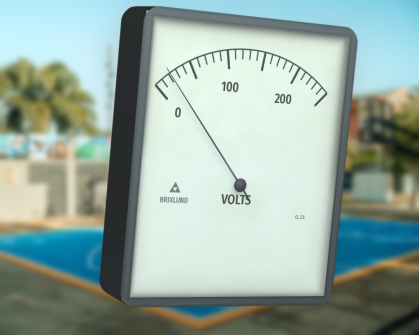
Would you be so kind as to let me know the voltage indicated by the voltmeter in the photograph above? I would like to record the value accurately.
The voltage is 20 V
